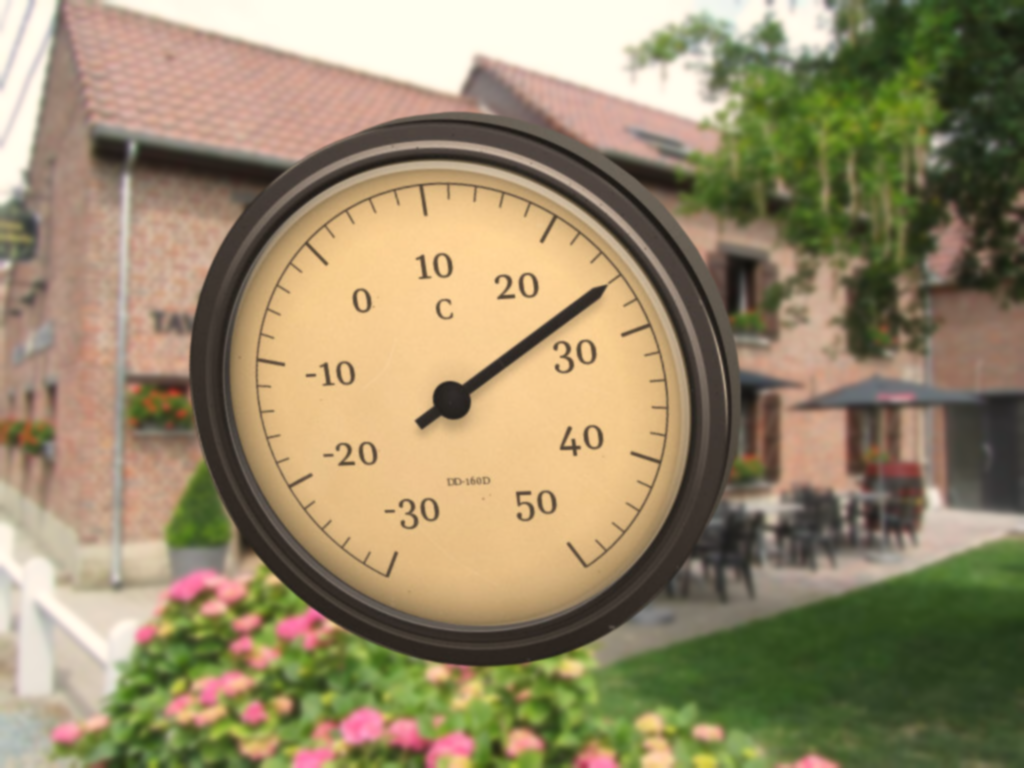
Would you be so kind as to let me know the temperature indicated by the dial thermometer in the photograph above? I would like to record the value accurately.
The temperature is 26 °C
